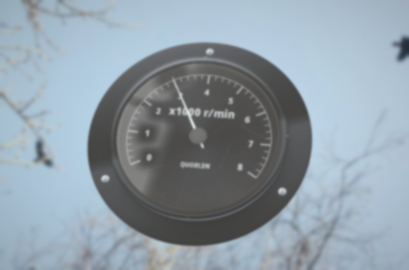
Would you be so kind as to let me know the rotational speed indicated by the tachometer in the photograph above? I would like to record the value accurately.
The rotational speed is 3000 rpm
